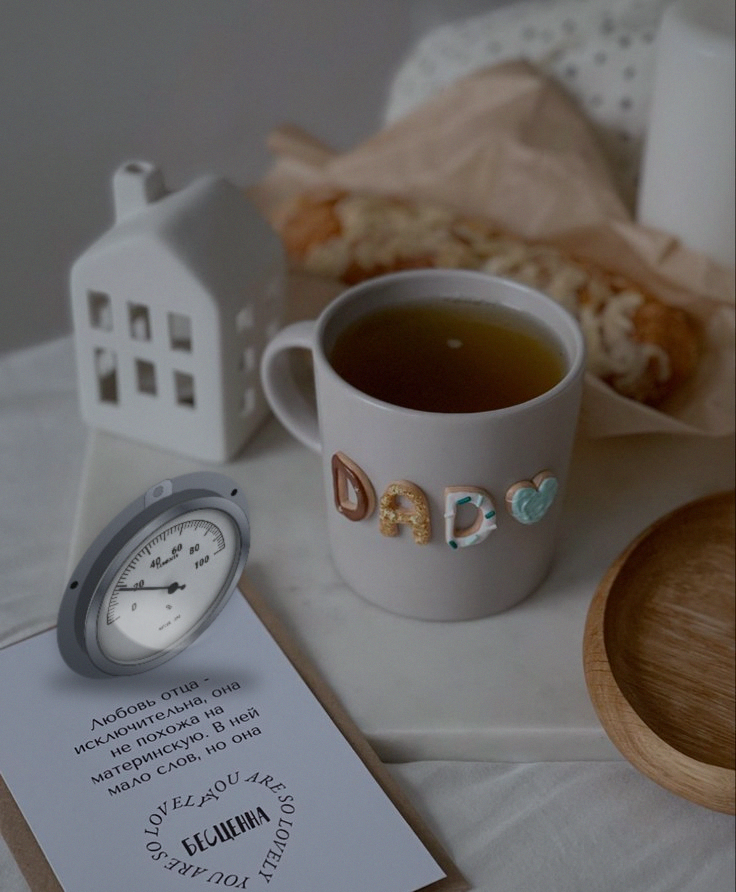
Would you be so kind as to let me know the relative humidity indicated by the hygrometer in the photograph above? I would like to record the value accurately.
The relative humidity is 20 %
